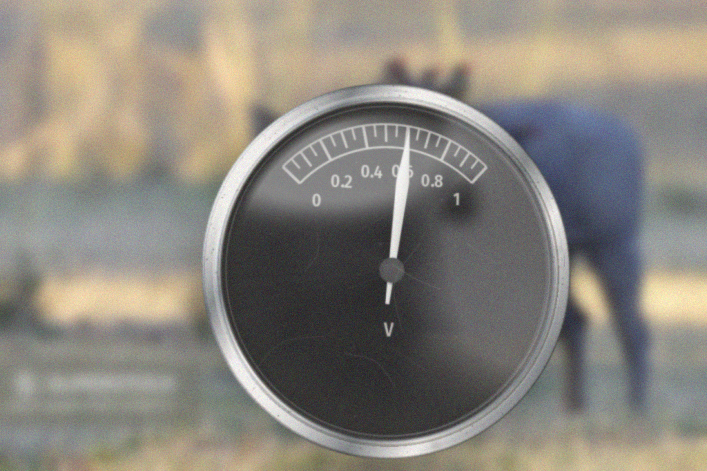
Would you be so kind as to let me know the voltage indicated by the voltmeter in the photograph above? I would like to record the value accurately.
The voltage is 0.6 V
